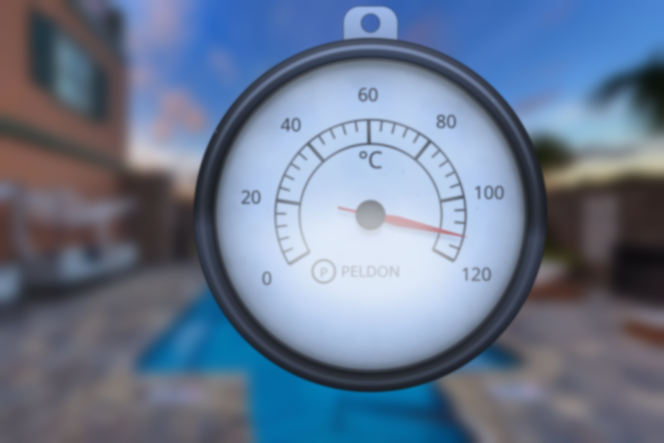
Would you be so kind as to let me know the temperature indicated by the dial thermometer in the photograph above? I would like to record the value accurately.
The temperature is 112 °C
